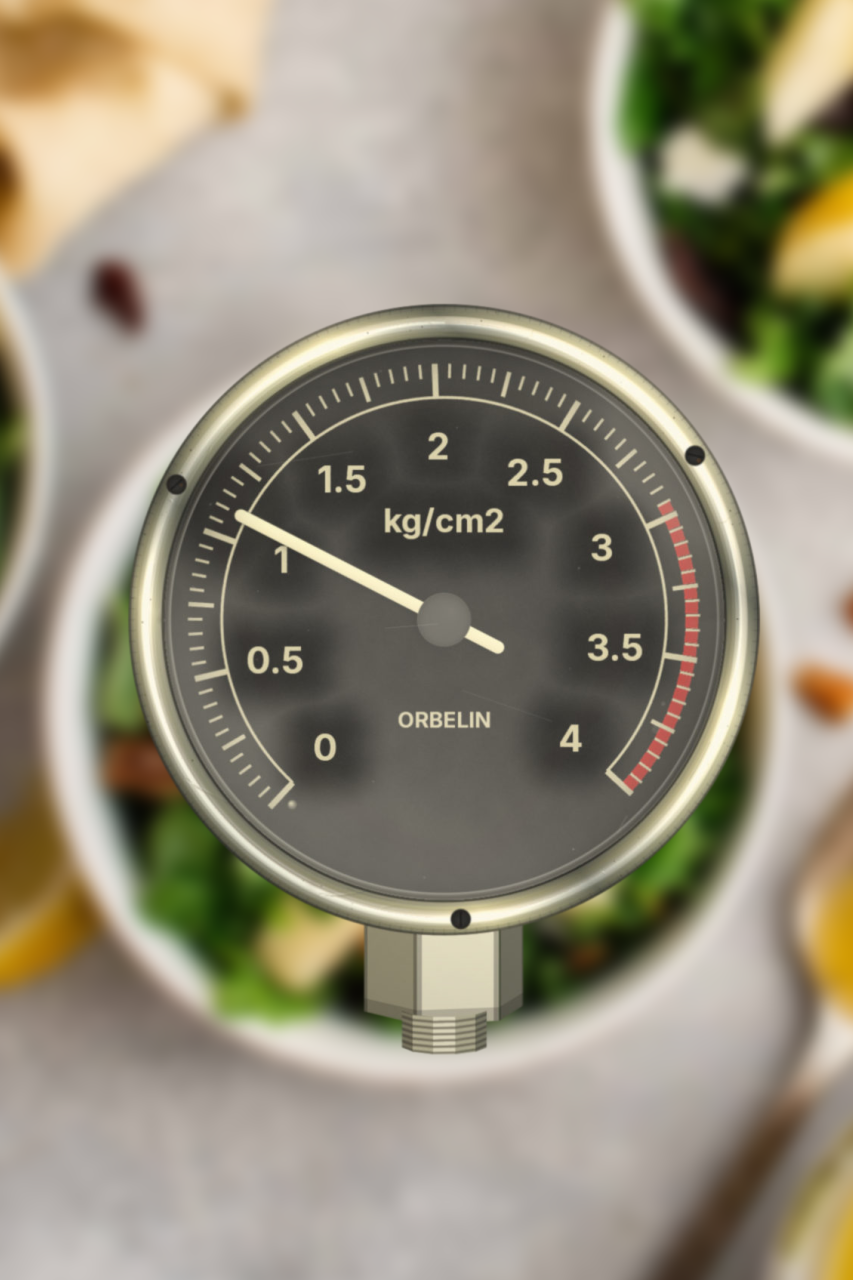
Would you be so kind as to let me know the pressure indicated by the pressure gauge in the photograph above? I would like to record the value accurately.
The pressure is 1.1 kg/cm²
